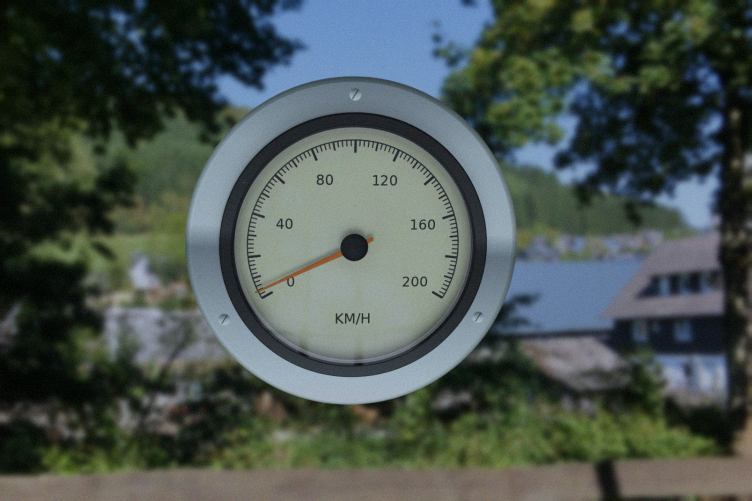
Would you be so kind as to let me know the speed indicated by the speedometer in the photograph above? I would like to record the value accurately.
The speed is 4 km/h
